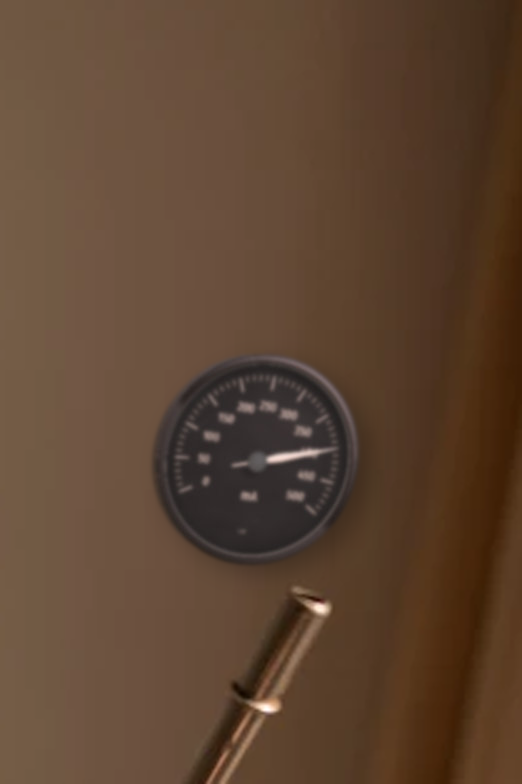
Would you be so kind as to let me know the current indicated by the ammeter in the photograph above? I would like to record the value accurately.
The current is 400 mA
